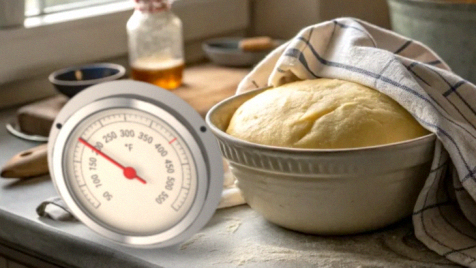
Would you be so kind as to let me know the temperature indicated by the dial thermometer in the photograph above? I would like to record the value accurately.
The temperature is 200 °F
